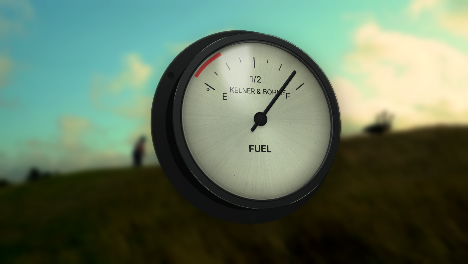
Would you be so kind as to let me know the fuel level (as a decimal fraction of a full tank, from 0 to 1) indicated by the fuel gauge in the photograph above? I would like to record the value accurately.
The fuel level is 0.875
